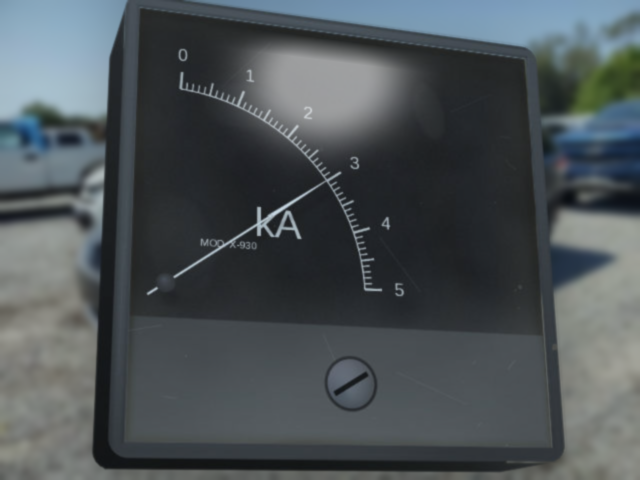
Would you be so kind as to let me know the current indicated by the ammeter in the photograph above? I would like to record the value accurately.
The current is 3 kA
